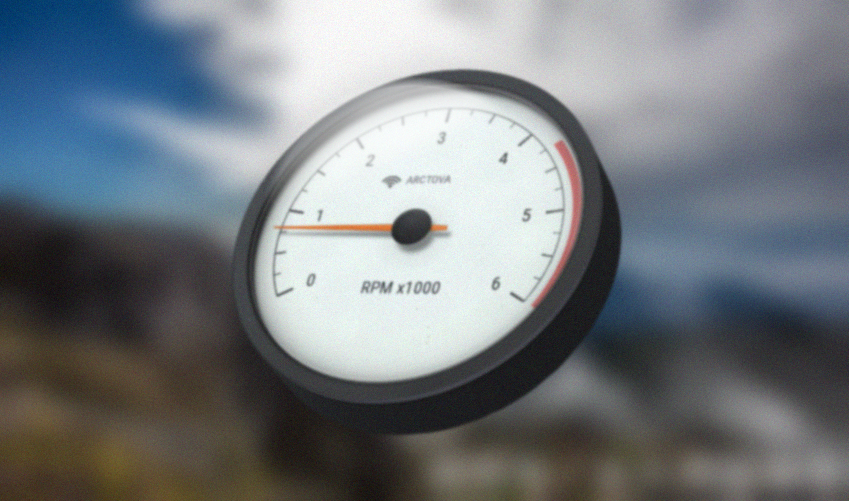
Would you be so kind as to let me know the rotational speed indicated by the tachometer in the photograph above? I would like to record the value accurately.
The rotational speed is 750 rpm
